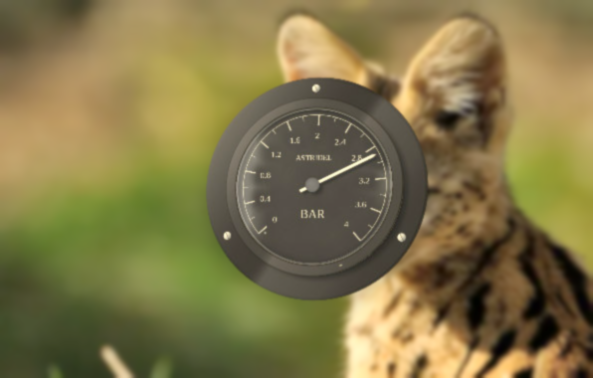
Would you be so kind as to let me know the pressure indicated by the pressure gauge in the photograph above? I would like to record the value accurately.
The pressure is 2.9 bar
